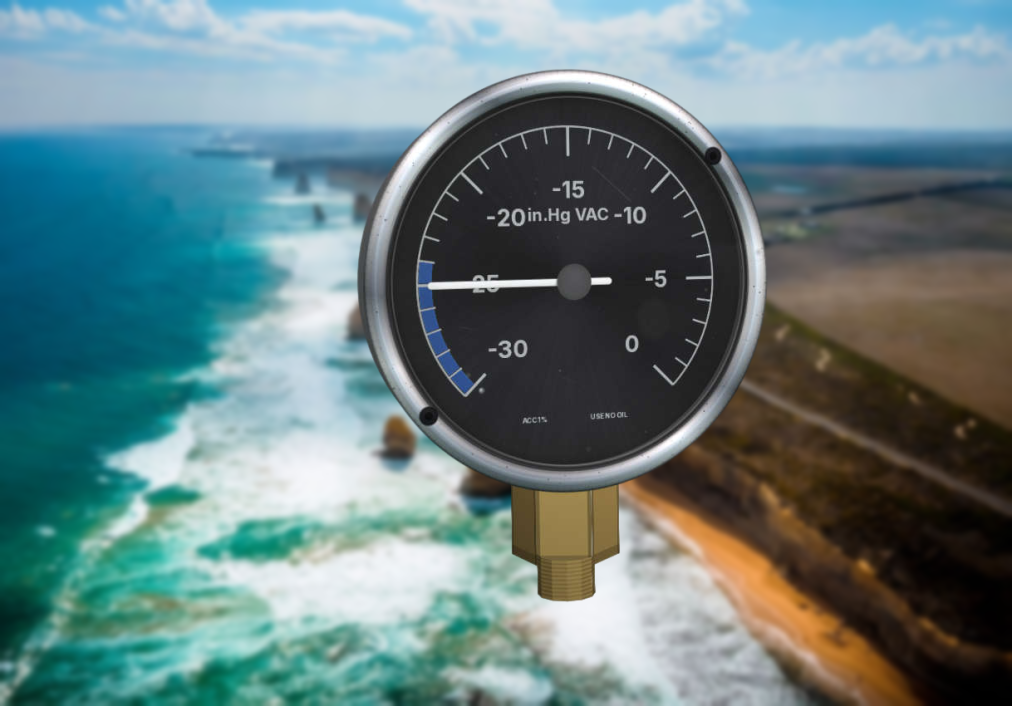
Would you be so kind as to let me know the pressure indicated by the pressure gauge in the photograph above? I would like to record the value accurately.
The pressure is -25 inHg
